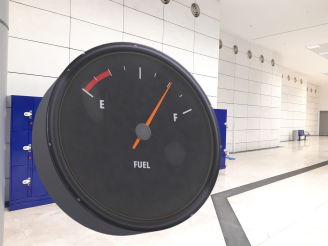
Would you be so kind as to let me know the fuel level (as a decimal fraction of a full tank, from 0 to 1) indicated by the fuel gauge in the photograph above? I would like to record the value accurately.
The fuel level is 0.75
